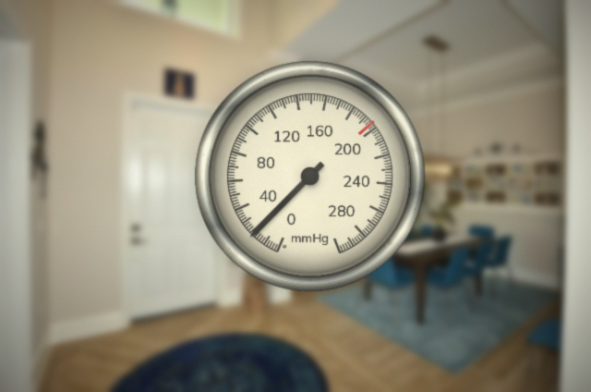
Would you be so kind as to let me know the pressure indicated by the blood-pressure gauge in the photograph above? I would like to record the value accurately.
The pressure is 20 mmHg
